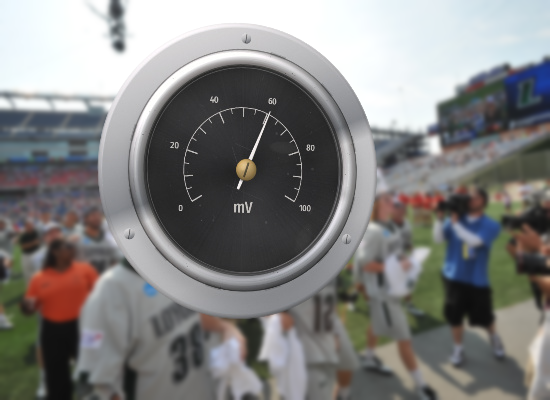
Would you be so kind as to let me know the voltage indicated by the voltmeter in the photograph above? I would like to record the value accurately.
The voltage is 60 mV
